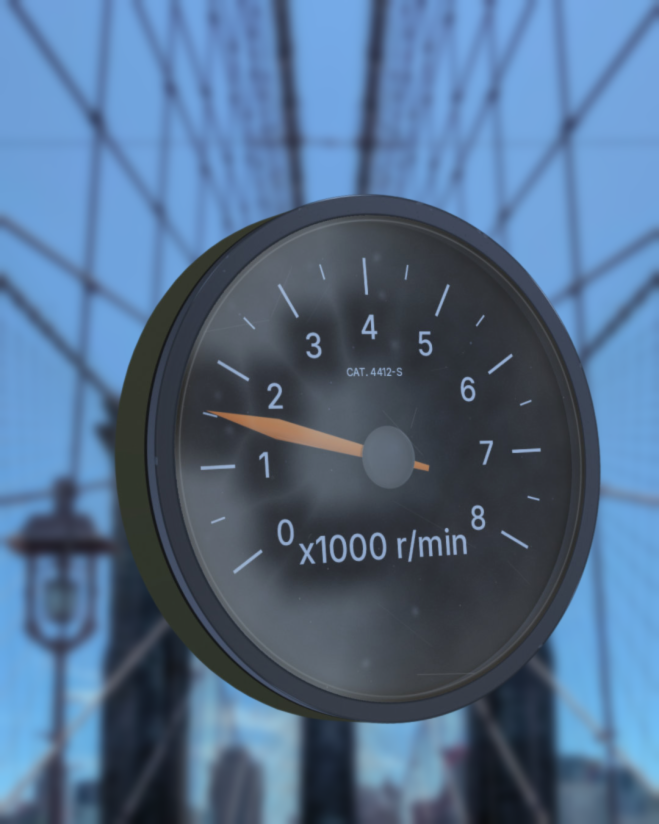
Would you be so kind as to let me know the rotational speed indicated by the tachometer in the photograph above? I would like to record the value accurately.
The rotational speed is 1500 rpm
